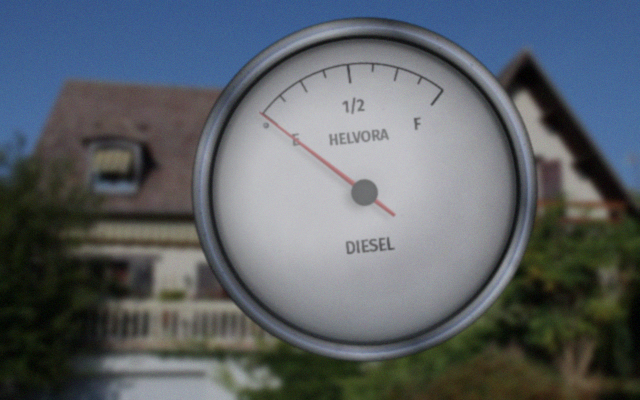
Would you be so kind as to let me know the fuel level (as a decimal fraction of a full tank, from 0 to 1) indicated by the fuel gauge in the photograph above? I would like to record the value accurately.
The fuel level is 0
